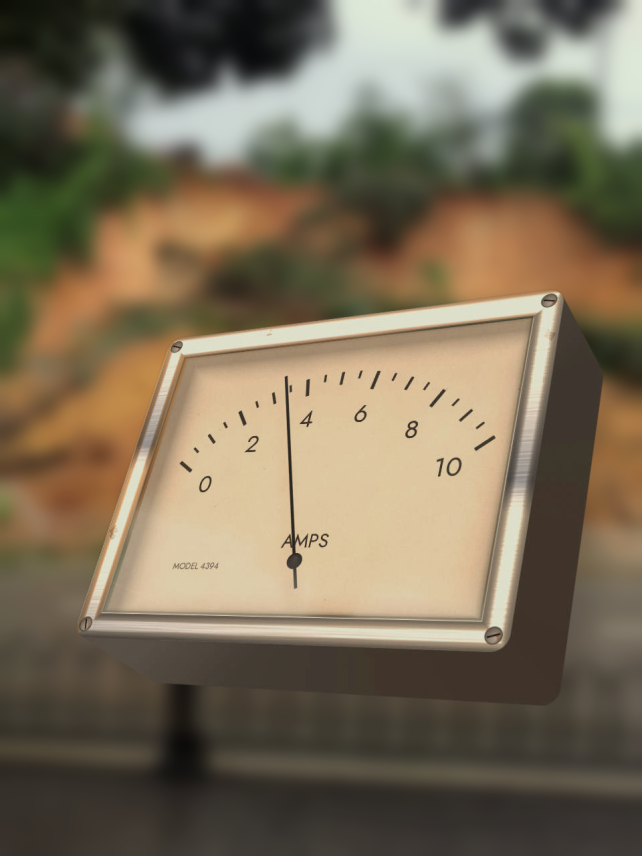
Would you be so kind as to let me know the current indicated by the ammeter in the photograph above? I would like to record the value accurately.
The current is 3.5 A
